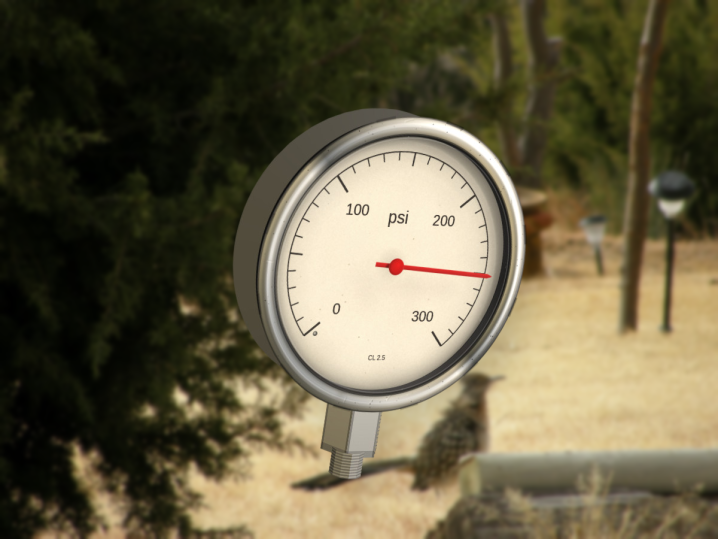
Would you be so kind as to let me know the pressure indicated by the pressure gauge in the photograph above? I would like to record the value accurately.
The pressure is 250 psi
